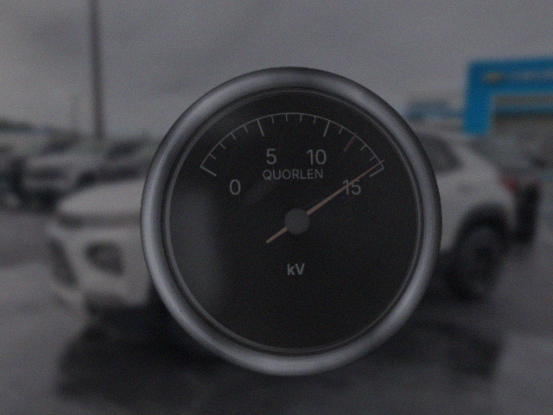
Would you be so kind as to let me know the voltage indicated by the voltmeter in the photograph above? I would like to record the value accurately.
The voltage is 14.5 kV
